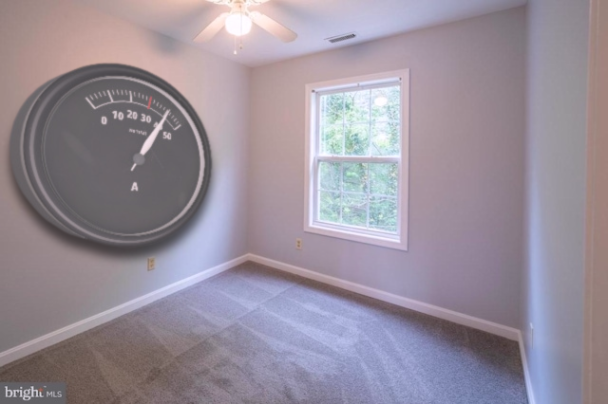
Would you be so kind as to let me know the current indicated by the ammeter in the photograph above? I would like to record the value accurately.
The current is 40 A
